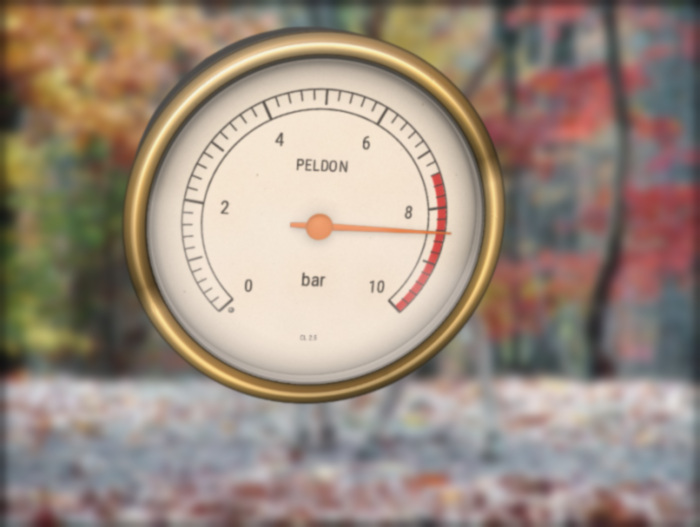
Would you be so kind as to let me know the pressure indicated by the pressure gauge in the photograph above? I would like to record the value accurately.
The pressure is 8.4 bar
